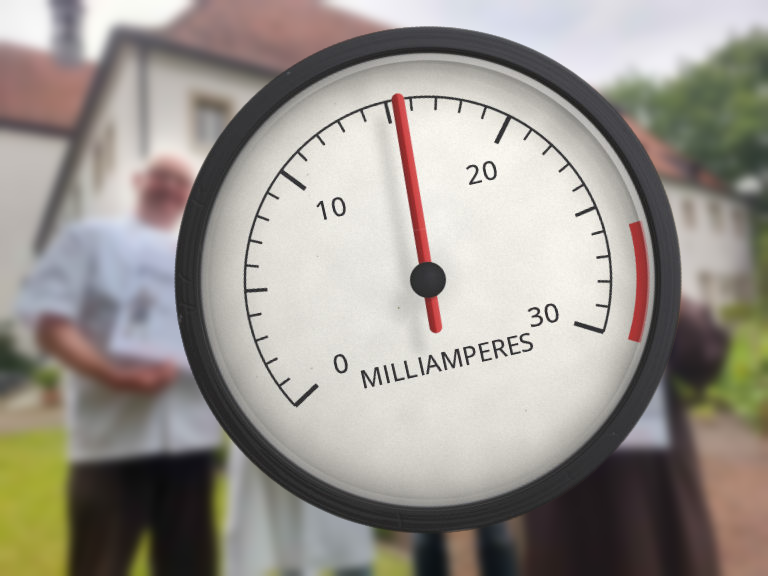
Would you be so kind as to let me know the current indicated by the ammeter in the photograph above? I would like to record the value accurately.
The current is 15.5 mA
